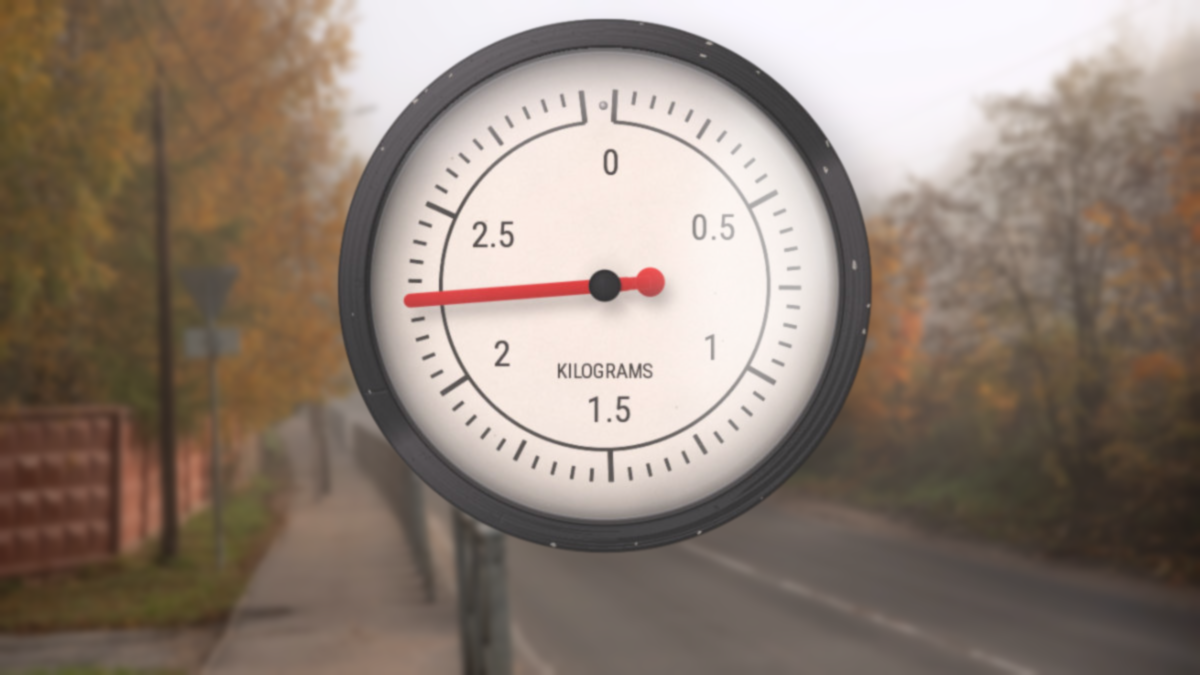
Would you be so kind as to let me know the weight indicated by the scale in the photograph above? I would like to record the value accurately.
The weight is 2.25 kg
